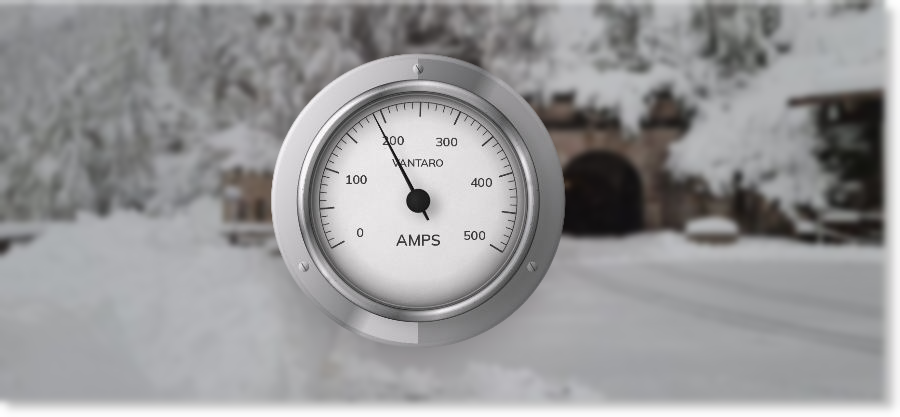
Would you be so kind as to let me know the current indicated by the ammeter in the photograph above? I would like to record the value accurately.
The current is 190 A
